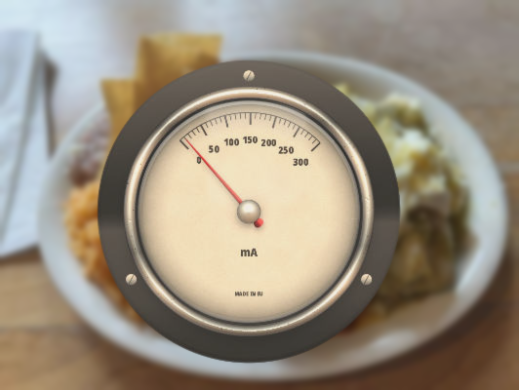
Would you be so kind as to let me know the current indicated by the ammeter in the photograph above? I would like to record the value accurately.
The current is 10 mA
